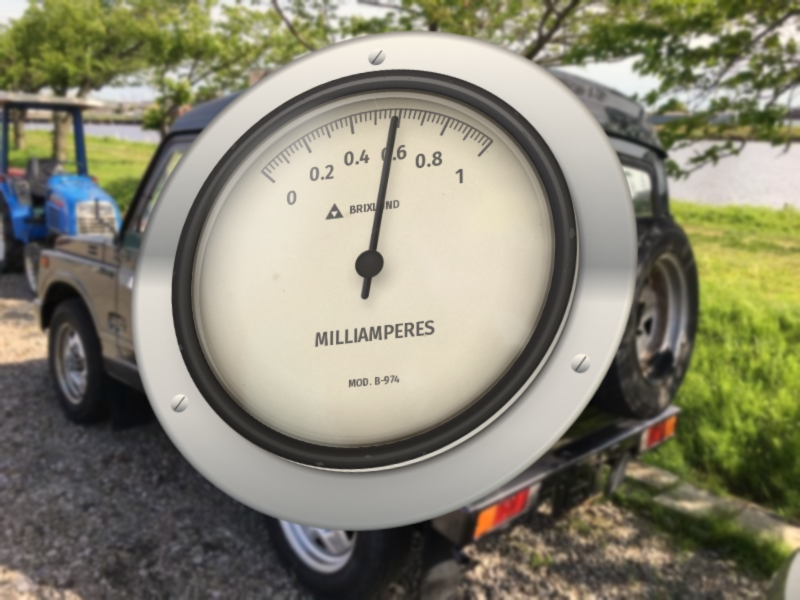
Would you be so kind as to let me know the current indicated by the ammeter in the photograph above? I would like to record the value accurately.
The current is 0.6 mA
